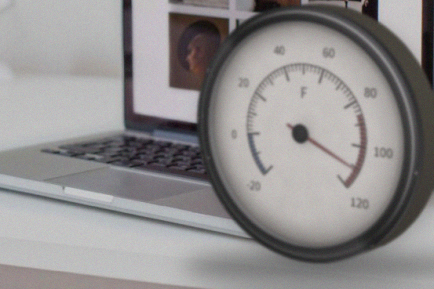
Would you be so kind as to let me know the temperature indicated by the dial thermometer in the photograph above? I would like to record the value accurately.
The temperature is 110 °F
